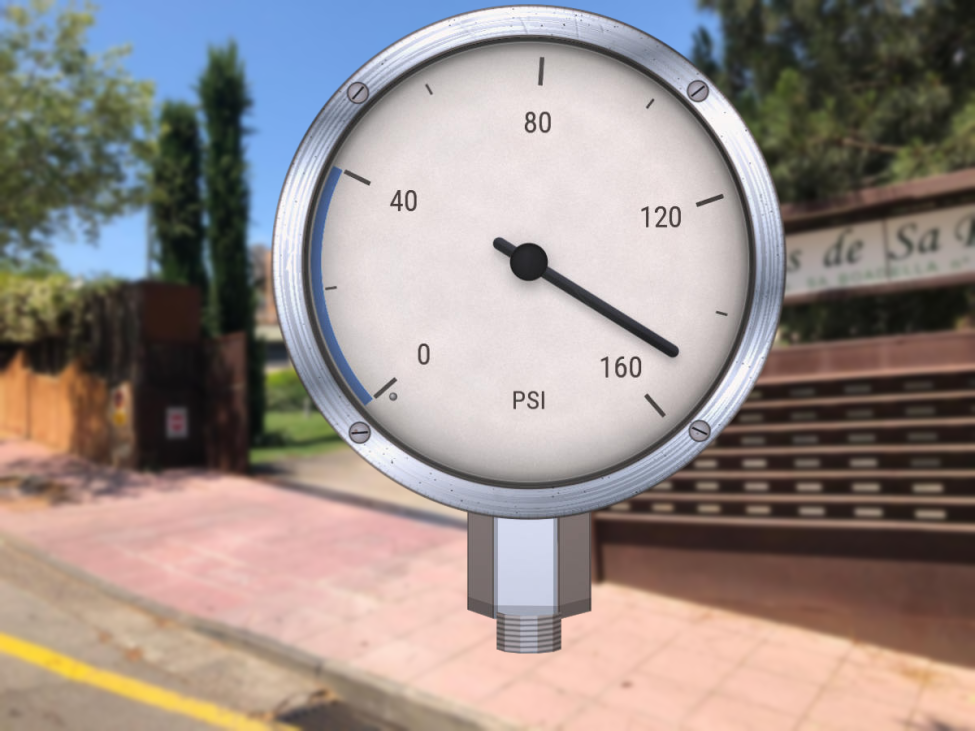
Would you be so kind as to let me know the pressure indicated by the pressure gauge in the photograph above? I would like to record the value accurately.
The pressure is 150 psi
